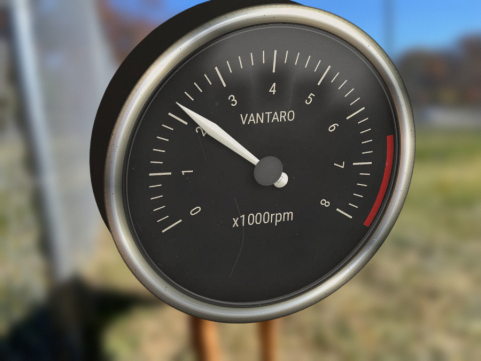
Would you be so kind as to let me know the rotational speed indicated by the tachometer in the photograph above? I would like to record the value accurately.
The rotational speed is 2200 rpm
